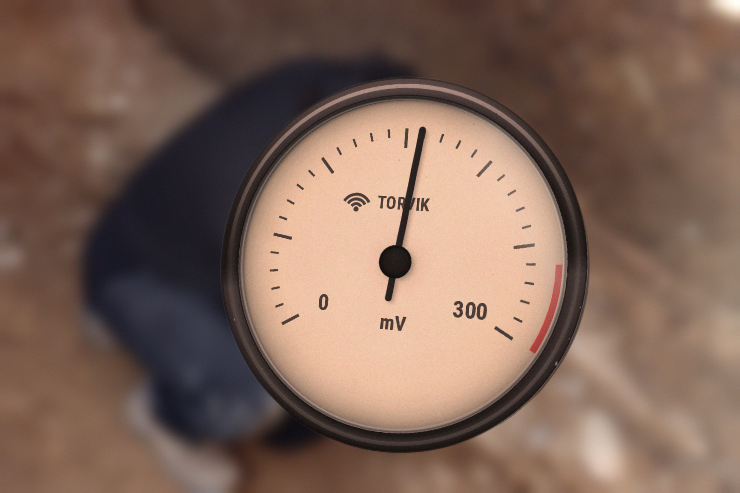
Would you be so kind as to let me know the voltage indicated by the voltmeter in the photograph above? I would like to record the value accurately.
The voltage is 160 mV
